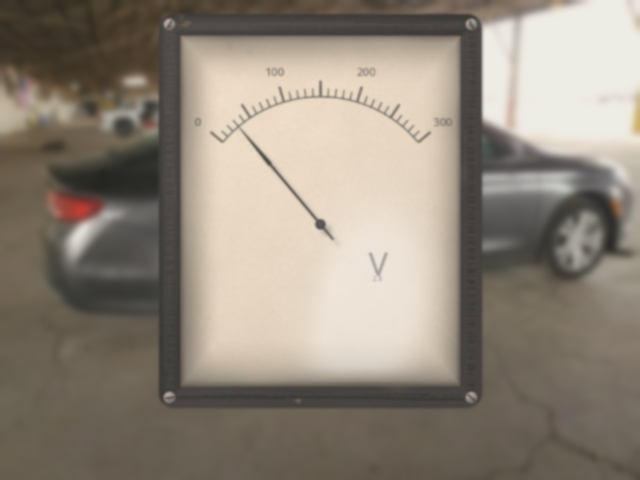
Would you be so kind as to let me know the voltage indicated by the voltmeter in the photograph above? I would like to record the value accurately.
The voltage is 30 V
